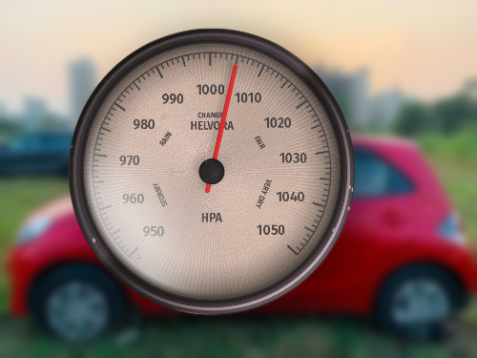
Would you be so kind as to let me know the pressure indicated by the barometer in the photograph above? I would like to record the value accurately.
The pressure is 1005 hPa
